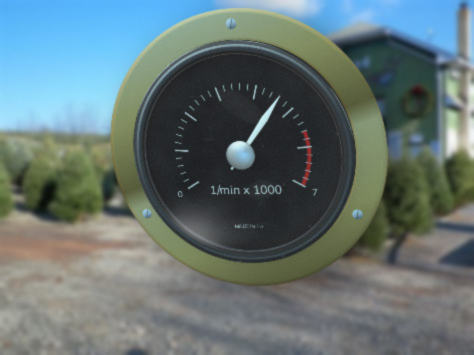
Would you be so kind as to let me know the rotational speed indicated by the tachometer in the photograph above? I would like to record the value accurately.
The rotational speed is 4600 rpm
